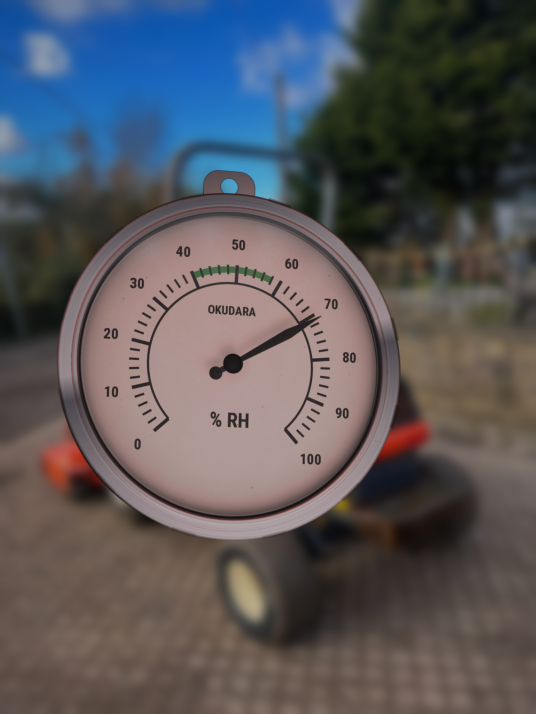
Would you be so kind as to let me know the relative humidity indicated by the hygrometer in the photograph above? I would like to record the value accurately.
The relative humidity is 71 %
